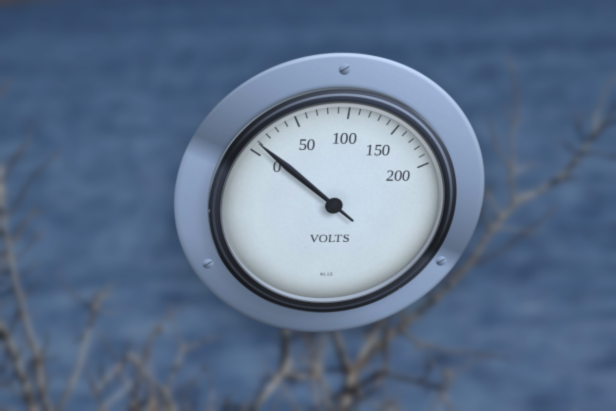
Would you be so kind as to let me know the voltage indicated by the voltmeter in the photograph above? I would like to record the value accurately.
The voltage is 10 V
